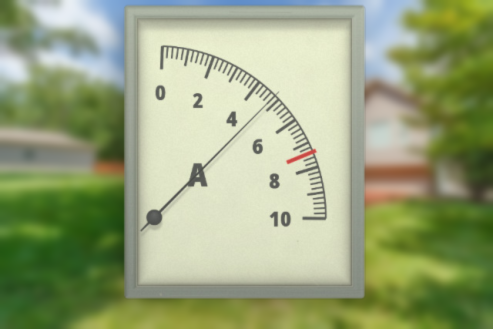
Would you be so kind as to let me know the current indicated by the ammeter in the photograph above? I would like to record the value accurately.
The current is 4.8 A
